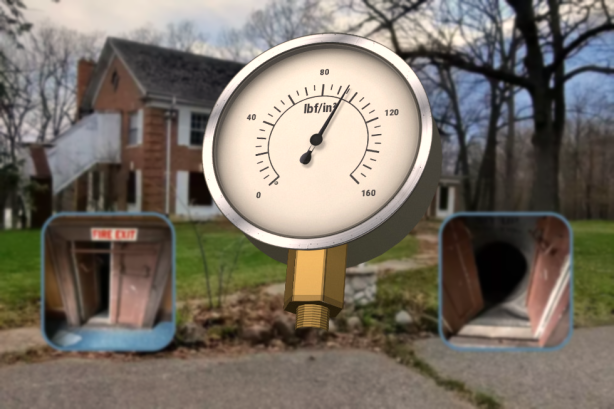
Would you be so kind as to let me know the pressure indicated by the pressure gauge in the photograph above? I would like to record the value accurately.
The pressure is 95 psi
